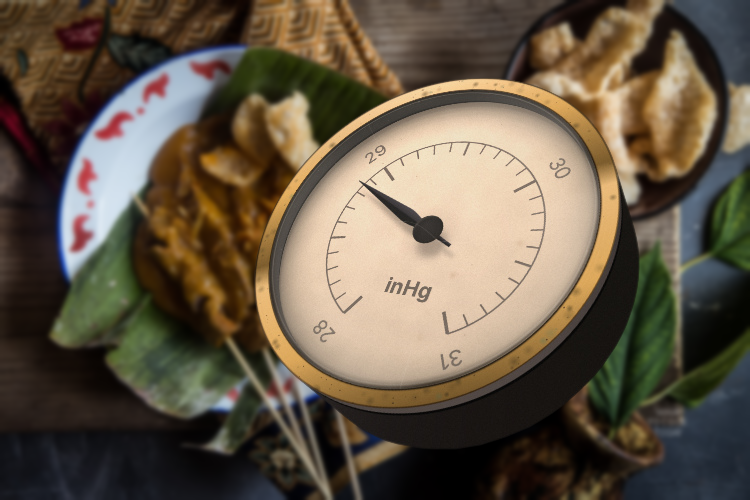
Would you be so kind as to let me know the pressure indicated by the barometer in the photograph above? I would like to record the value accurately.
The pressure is 28.85 inHg
